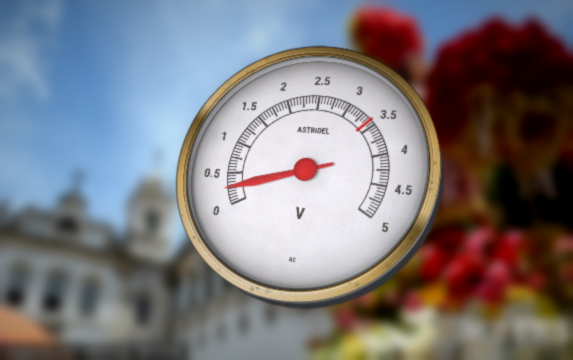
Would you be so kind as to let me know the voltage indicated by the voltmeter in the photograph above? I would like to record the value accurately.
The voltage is 0.25 V
